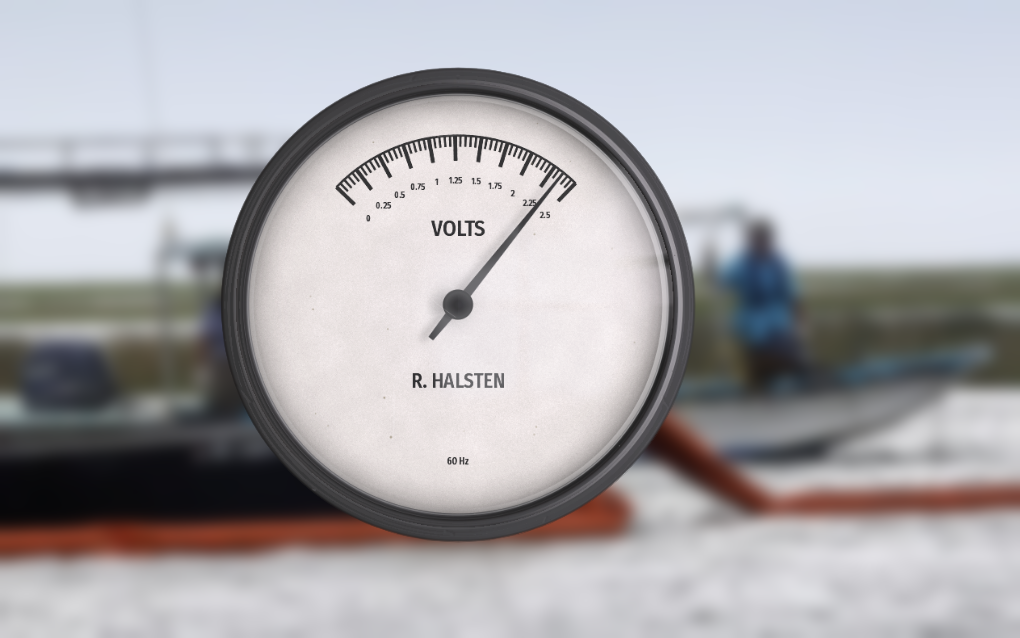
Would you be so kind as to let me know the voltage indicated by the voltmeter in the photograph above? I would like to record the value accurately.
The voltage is 2.35 V
